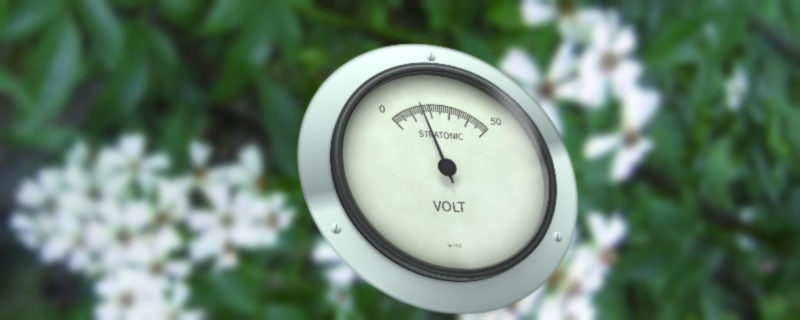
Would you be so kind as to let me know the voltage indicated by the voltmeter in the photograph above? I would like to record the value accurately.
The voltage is 15 V
